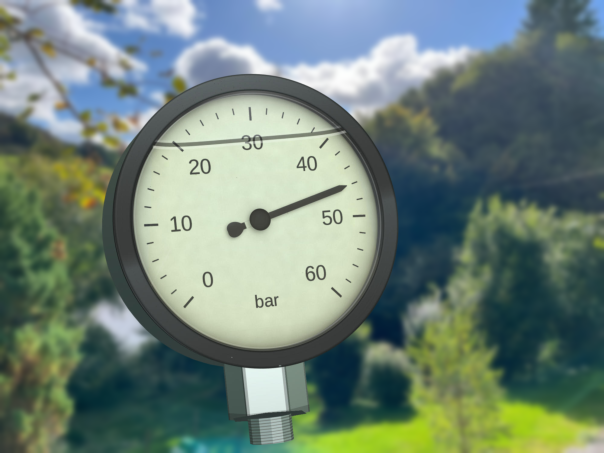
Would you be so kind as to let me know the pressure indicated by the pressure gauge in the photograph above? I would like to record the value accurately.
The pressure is 46 bar
